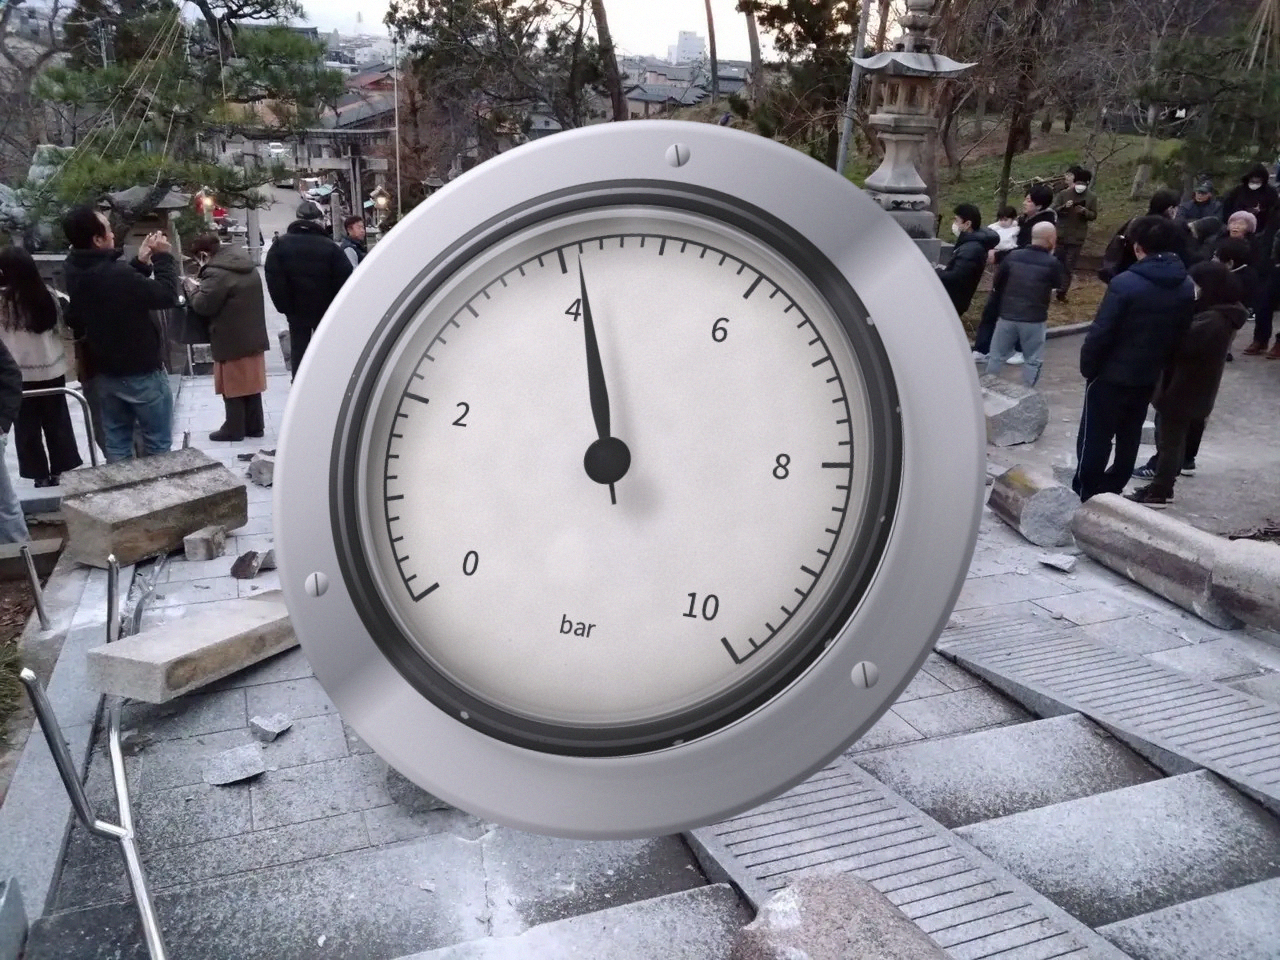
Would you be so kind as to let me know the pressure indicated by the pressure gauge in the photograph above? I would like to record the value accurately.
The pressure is 4.2 bar
